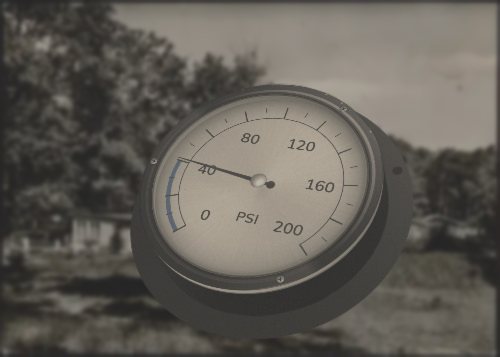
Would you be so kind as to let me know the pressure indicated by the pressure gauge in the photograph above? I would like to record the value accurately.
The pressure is 40 psi
